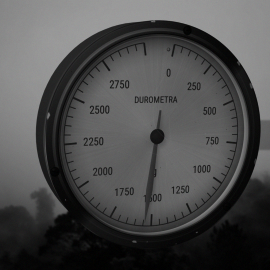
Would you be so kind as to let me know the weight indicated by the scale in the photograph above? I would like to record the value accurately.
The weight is 1550 g
